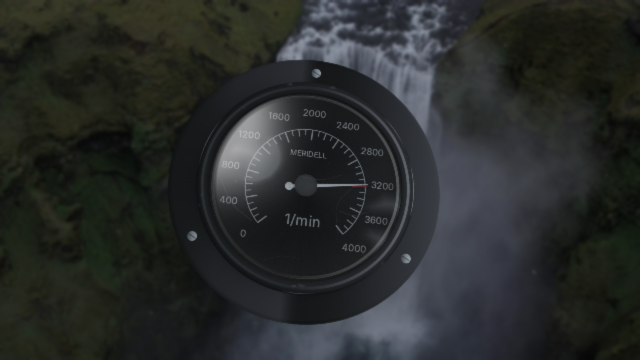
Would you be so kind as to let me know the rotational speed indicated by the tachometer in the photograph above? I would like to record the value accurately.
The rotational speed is 3200 rpm
